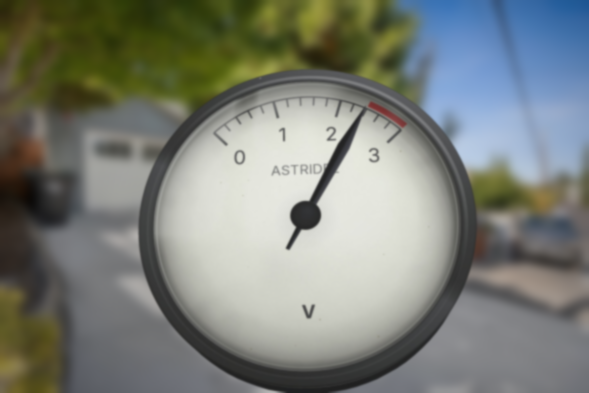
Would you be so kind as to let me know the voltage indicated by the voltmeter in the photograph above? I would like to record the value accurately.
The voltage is 2.4 V
